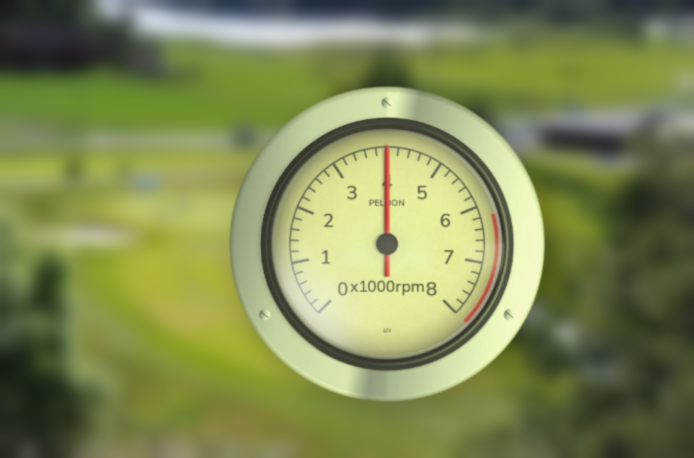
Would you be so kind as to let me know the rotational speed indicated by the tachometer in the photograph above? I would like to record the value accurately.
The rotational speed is 4000 rpm
